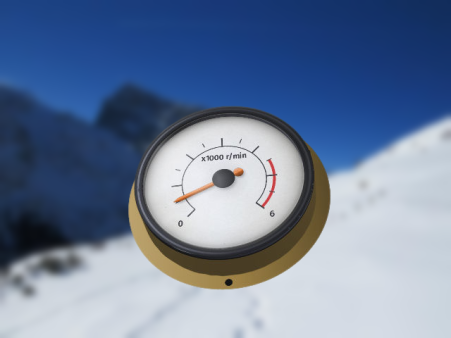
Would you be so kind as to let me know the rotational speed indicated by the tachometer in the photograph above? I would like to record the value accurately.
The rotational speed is 500 rpm
